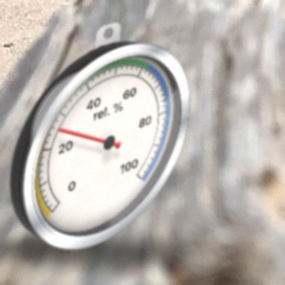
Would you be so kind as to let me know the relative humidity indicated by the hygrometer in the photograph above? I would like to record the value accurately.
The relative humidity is 26 %
